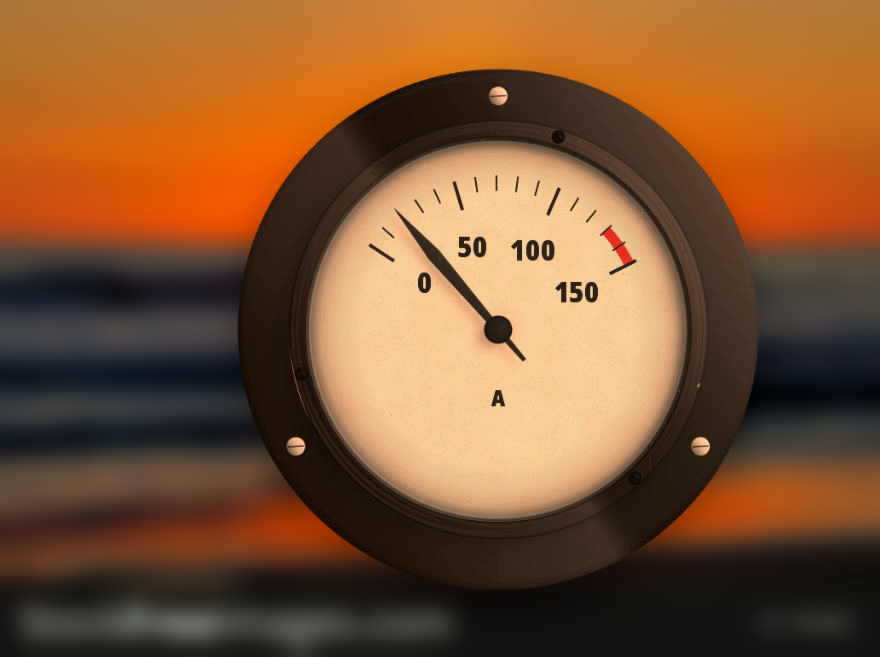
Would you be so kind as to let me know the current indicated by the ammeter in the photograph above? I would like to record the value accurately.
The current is 20 A
